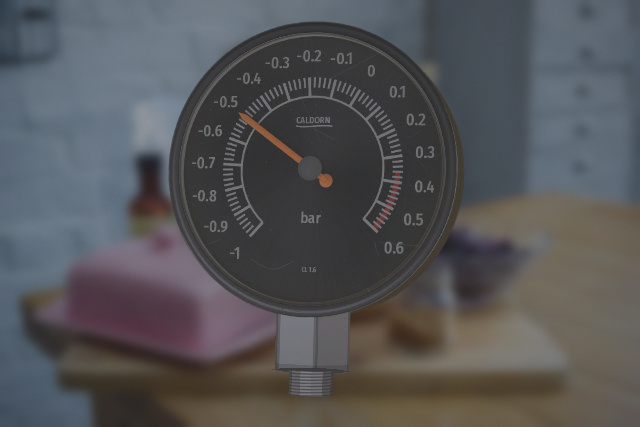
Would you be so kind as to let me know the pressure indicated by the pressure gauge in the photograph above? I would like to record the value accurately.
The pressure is -0.5 bar
